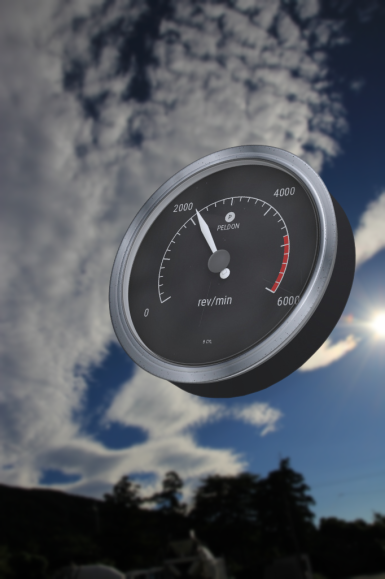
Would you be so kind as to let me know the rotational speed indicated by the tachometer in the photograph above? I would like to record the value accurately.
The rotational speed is 2200 rpm
